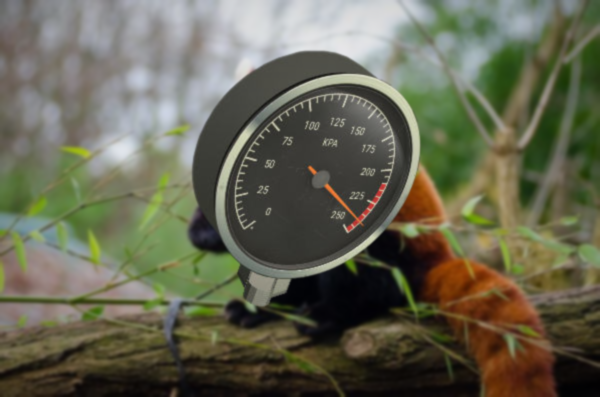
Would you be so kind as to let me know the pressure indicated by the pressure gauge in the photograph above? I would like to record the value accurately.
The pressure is 240 kPa
